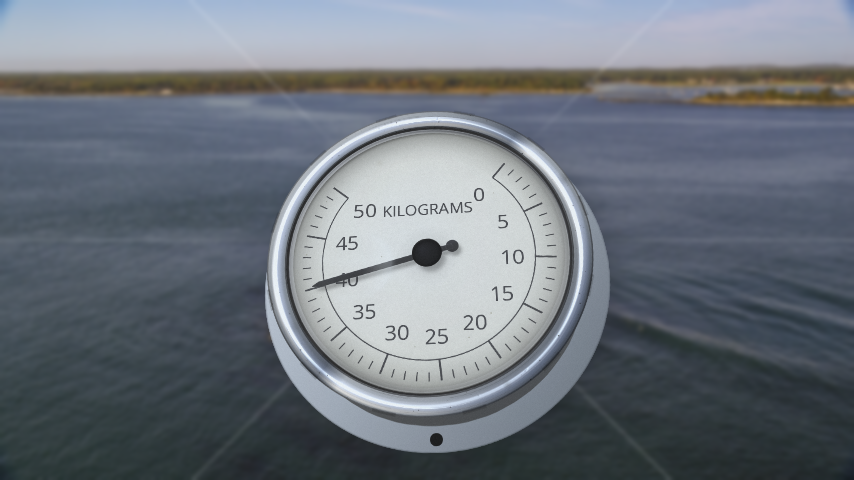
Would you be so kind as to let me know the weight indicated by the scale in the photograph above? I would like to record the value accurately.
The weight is 40 kg
